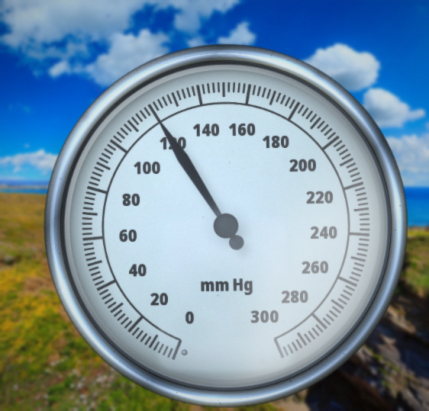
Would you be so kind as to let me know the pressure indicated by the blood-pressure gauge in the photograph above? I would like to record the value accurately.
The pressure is 120 mmHg
